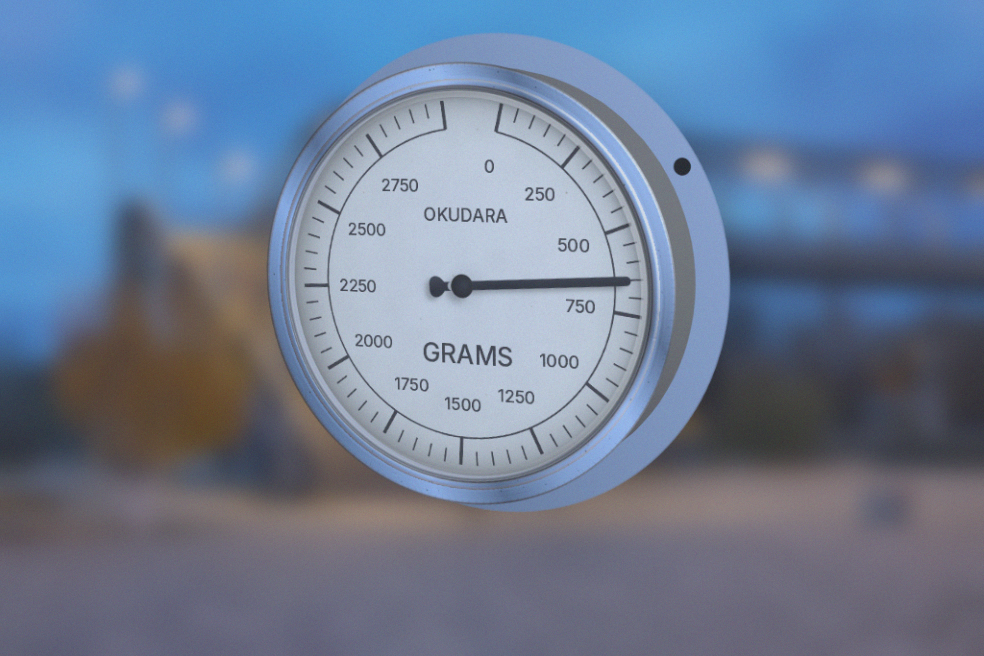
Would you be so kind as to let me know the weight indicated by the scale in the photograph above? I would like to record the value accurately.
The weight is 650 g
